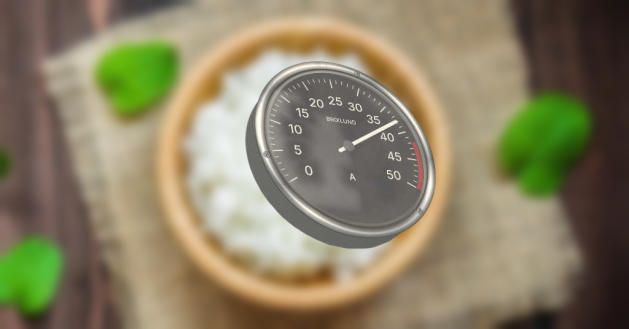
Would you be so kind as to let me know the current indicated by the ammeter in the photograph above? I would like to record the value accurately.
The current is 38 A
